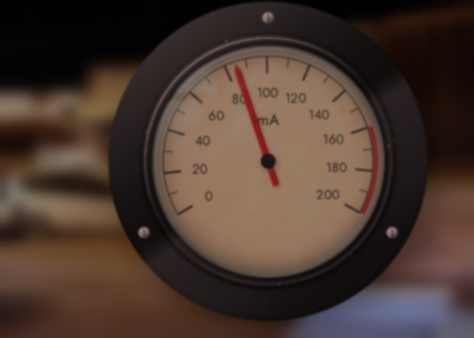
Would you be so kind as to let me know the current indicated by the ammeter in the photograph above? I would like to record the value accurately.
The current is 85 mA
